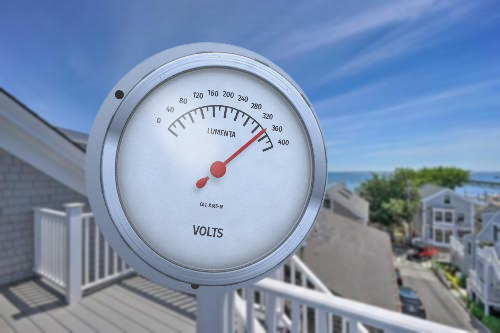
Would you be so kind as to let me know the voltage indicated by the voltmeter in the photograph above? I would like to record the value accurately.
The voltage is 340 V
